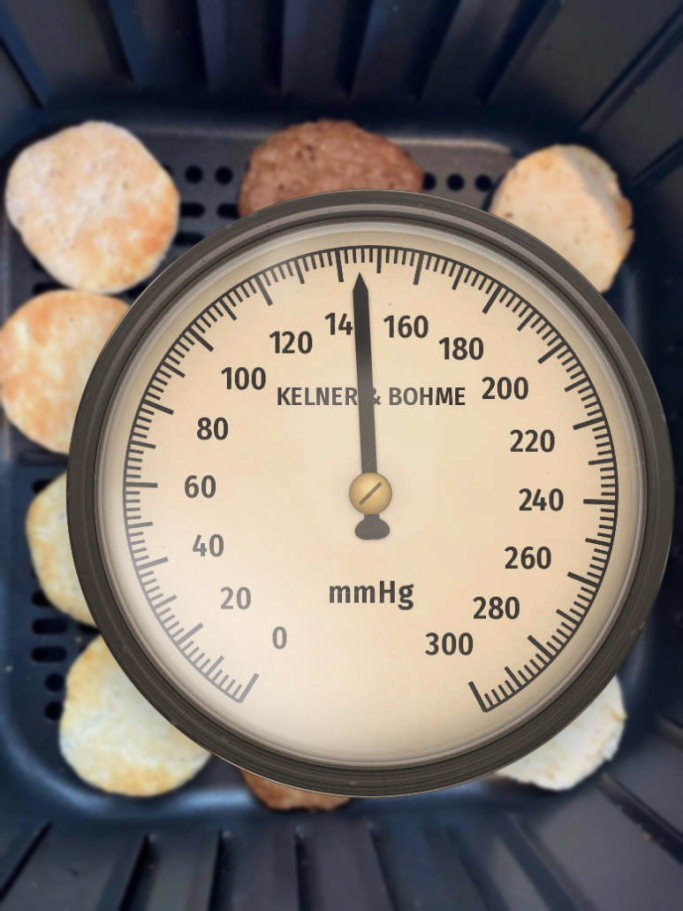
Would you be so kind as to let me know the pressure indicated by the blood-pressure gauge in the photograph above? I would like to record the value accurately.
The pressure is 145 mmHg
